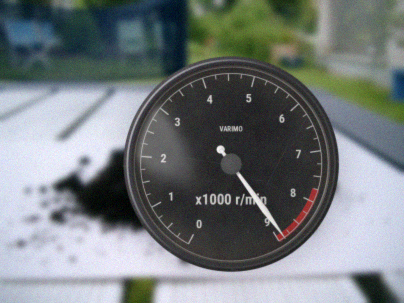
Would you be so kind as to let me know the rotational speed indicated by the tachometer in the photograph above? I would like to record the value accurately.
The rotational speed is 8875 rpm
